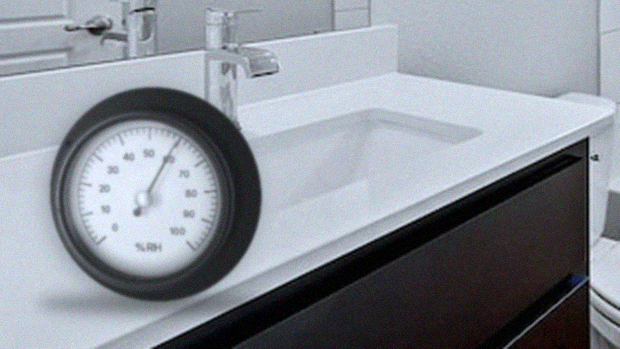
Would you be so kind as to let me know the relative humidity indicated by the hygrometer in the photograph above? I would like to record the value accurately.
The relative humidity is 60 %
